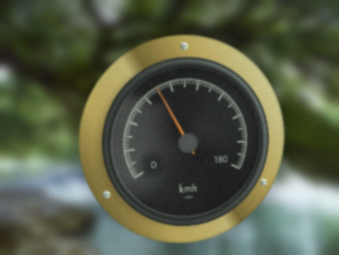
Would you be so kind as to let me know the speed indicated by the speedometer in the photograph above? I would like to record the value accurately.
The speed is 70 km/h
